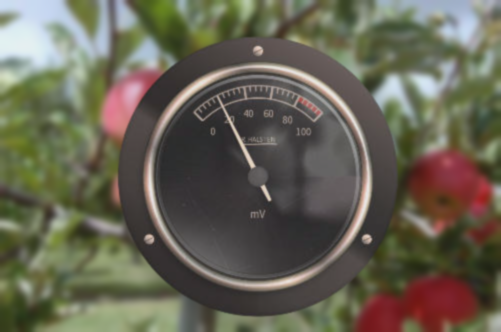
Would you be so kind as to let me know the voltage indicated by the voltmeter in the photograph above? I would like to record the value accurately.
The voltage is 20 mV
